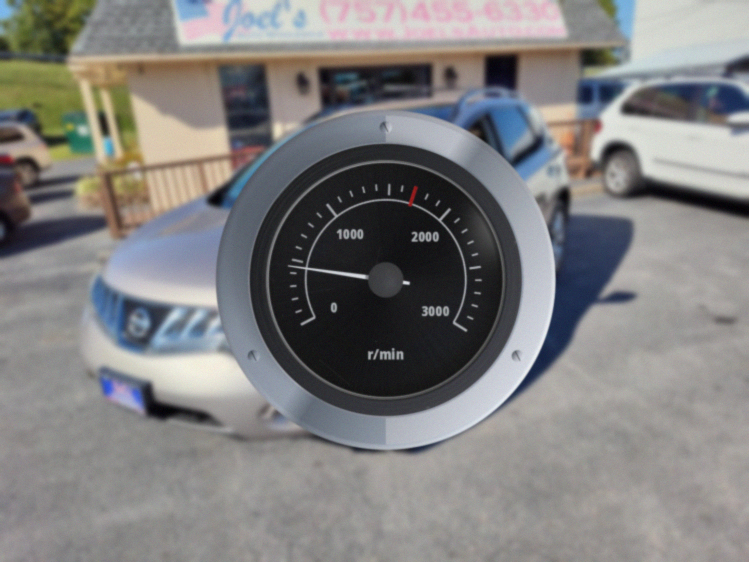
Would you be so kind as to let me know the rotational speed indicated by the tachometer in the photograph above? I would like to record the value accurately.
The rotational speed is 450 rpm
